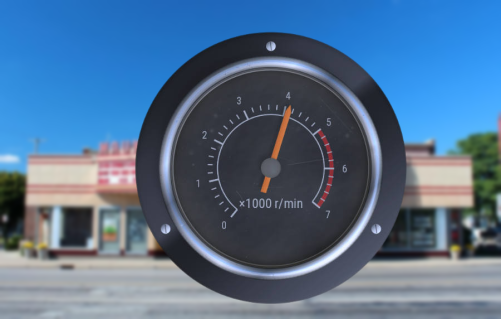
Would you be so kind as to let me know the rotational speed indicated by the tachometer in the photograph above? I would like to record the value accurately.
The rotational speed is 4100 rpm
